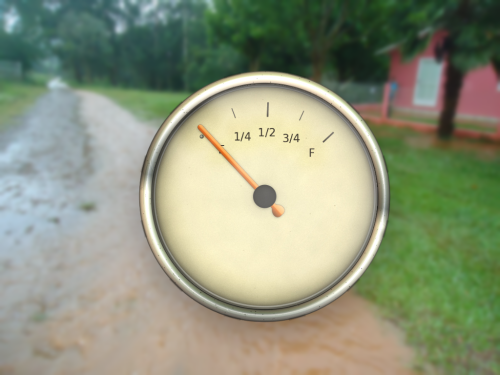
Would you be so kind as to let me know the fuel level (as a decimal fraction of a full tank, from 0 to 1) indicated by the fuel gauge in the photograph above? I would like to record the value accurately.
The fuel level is 0
